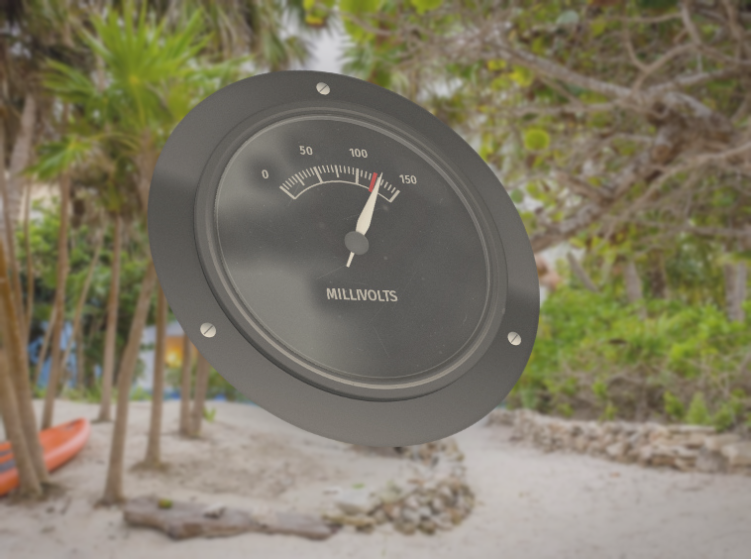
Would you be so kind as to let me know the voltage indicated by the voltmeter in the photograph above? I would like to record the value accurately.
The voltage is 125 mV
